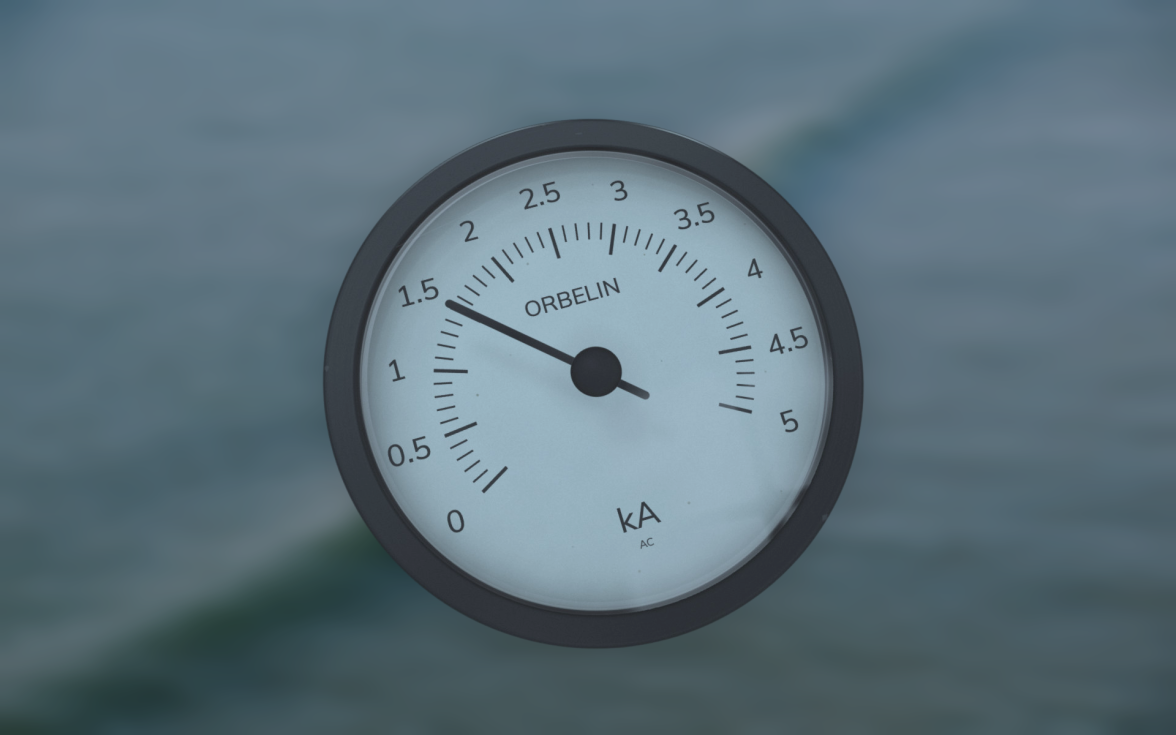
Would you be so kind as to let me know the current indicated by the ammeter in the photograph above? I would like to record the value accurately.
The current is 1.5 kA
